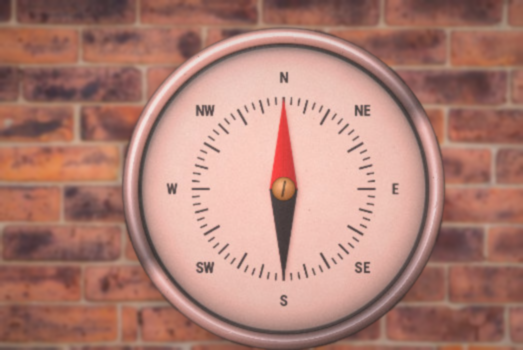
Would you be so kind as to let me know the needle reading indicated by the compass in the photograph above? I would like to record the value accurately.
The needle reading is 0 °
